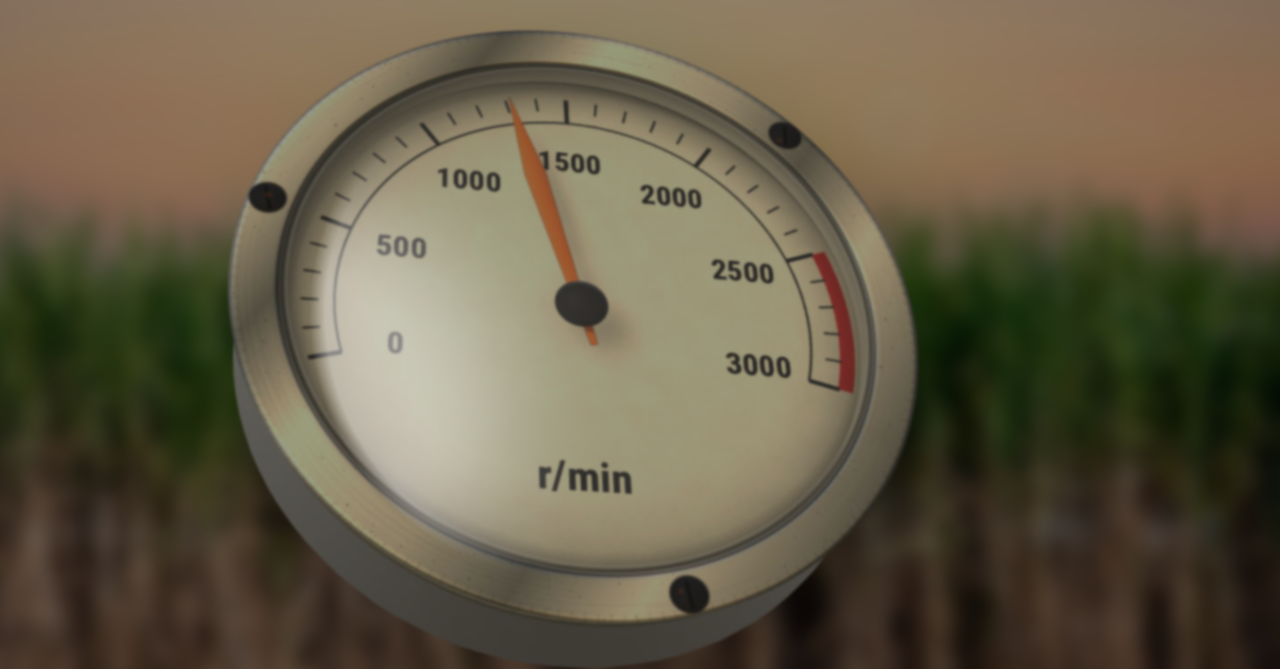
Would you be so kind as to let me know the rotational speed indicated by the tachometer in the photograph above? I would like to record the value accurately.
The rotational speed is 1300 rpm
